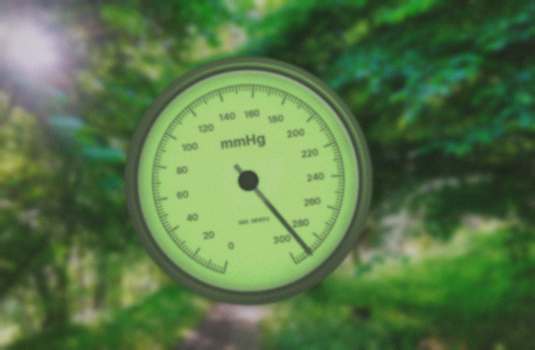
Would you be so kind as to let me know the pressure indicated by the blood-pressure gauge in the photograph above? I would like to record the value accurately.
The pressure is 290 mmHg
